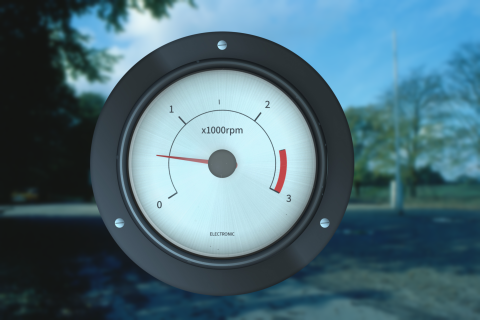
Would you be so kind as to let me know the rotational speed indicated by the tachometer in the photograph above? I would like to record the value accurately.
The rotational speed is 500 rpm
